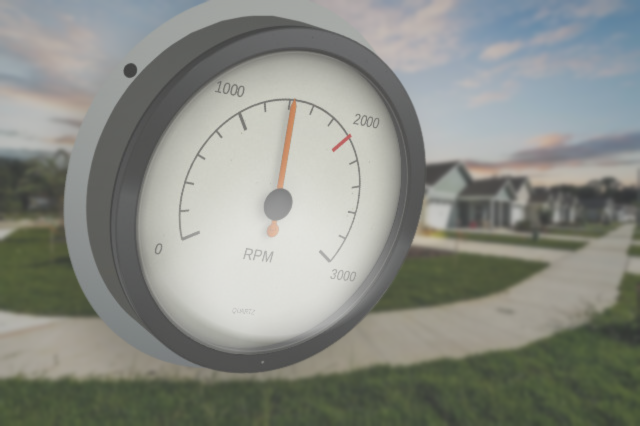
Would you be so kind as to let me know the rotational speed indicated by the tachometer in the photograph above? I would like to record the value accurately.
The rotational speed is 1400 rpm
